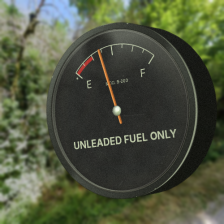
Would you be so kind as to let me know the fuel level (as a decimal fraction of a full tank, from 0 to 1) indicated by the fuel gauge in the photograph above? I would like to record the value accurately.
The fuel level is 0.375
